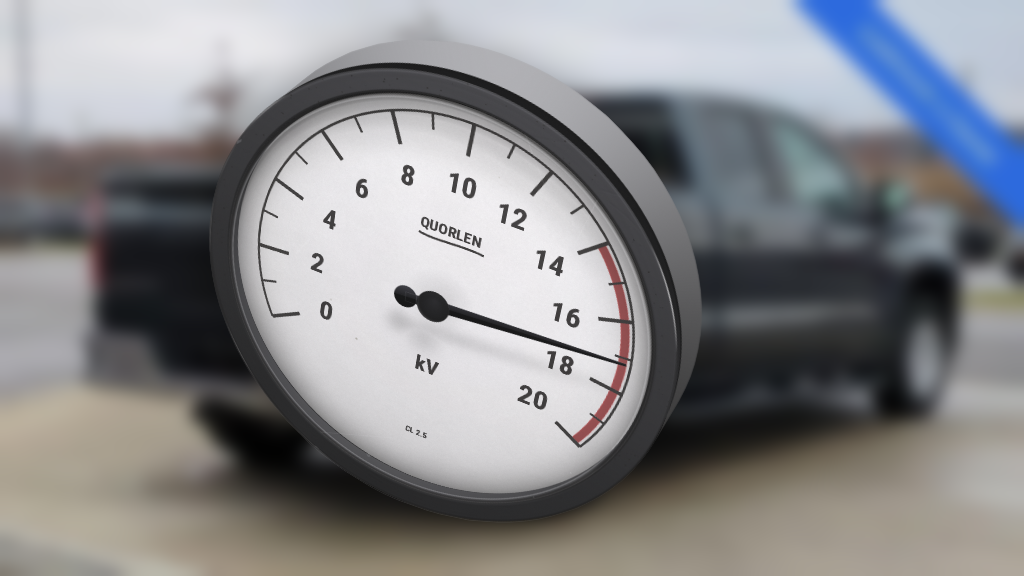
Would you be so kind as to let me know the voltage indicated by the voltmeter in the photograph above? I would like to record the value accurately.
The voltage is 17 kV
